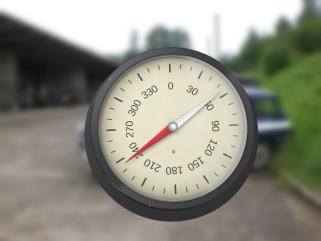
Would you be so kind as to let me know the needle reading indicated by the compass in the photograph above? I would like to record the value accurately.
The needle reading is 235 °
